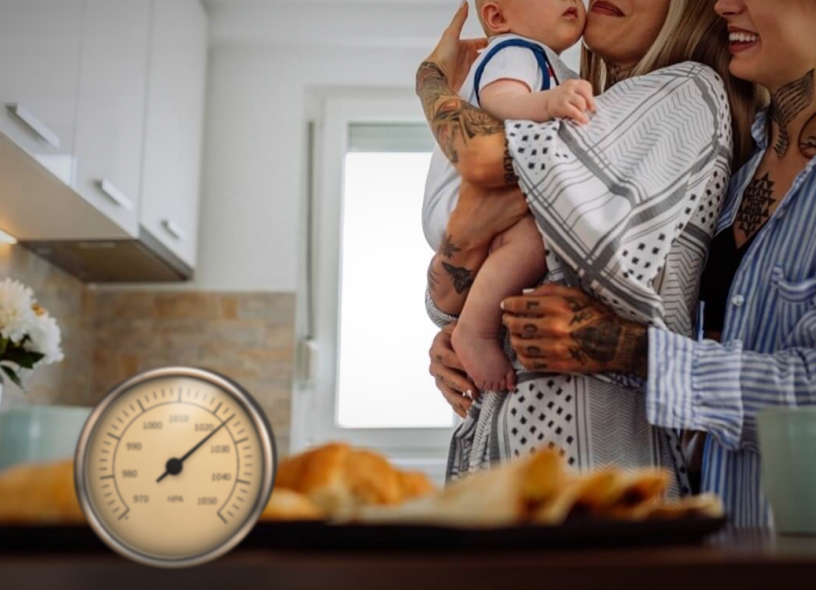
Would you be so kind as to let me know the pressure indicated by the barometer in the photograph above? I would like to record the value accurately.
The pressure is 1024 hPa
